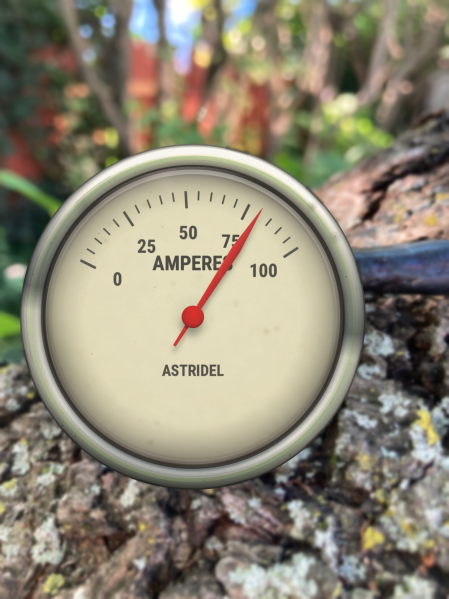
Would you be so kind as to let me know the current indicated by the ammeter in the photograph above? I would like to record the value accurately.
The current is 80 A
